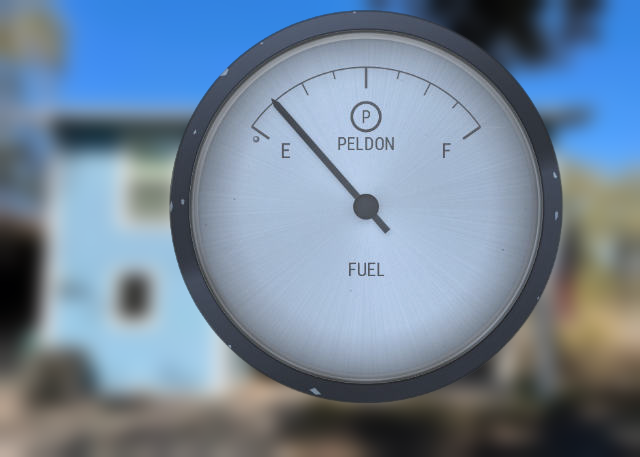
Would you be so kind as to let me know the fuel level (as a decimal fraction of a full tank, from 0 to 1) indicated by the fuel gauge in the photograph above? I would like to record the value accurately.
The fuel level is 0.125
